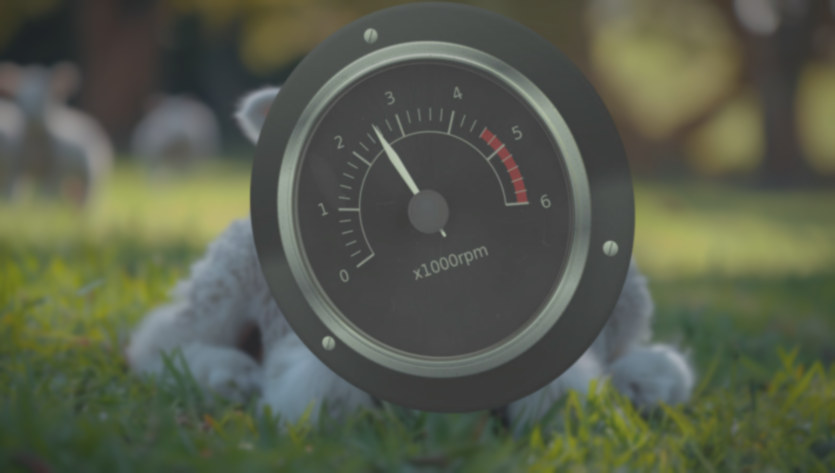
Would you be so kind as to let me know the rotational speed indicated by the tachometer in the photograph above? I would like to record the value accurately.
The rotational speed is 2600 rpm
